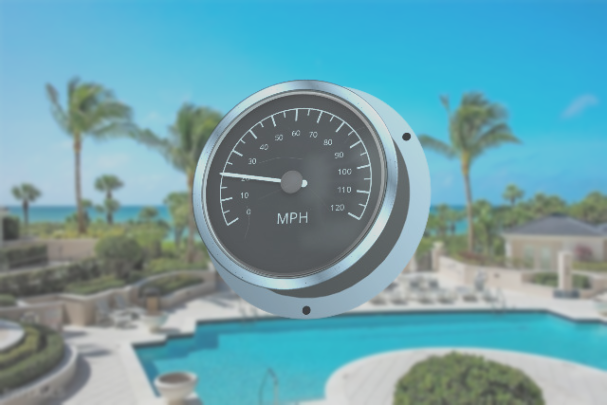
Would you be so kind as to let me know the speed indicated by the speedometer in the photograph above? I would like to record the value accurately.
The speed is 20 mph
